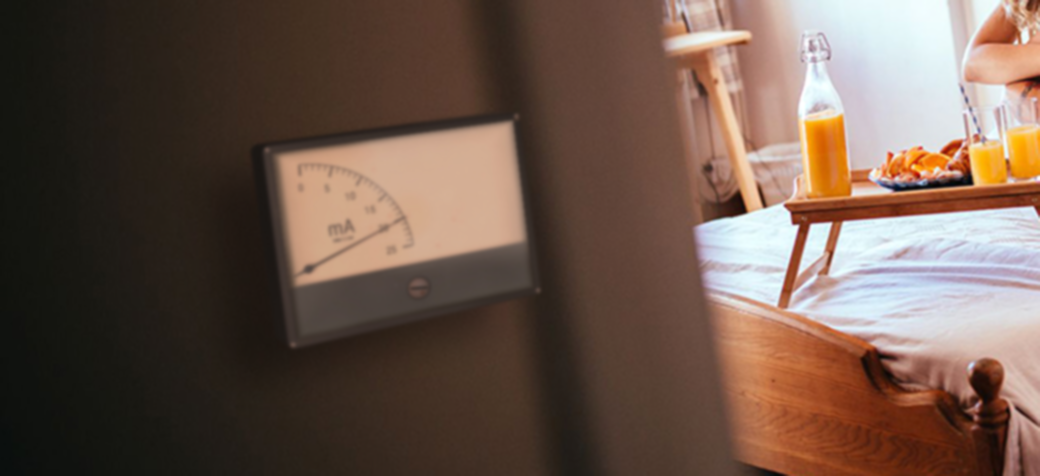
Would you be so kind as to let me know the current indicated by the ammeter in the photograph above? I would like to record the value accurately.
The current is 20 mA
